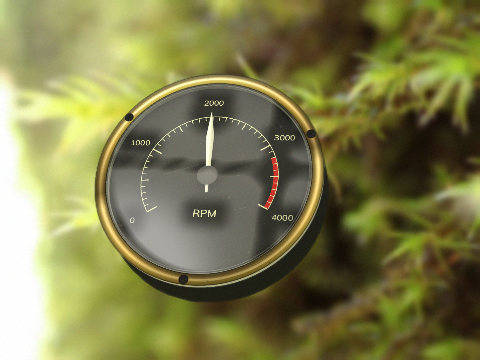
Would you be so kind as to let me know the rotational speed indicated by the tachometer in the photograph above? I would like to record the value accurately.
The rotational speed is 2000 rpm
